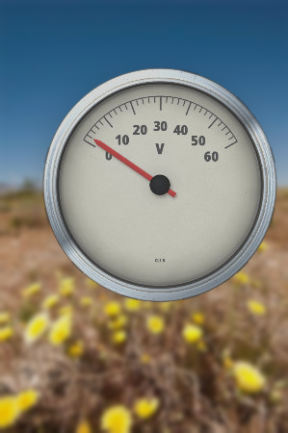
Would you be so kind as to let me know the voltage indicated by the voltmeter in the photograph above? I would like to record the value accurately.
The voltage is 2 V
